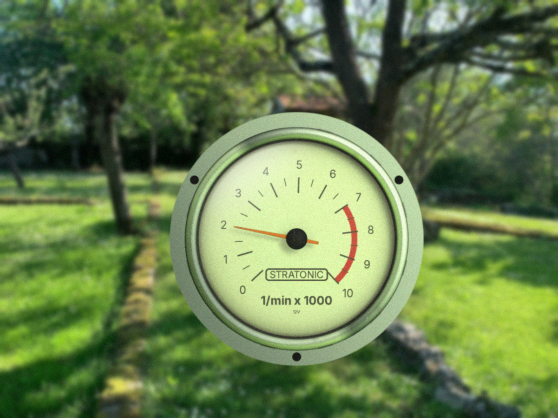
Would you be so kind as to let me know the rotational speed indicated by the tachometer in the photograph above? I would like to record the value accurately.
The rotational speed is 2000 rpm
